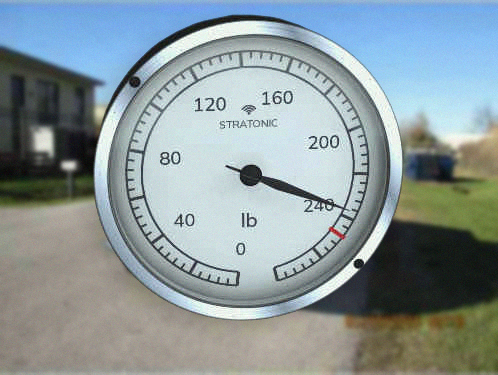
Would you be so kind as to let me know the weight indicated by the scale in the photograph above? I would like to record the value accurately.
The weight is 236 lb
